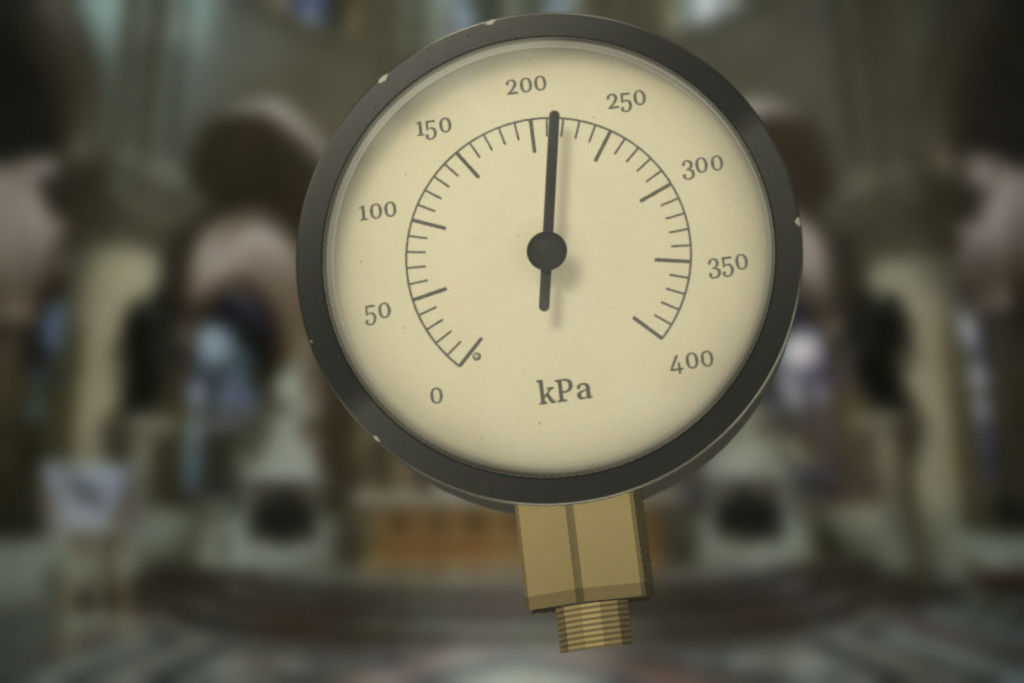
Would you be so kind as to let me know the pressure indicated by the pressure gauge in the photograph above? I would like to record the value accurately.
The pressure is 215 kPa
